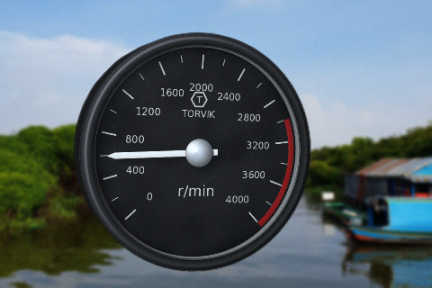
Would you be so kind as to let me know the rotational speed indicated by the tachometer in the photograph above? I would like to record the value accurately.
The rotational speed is 600 rpm
